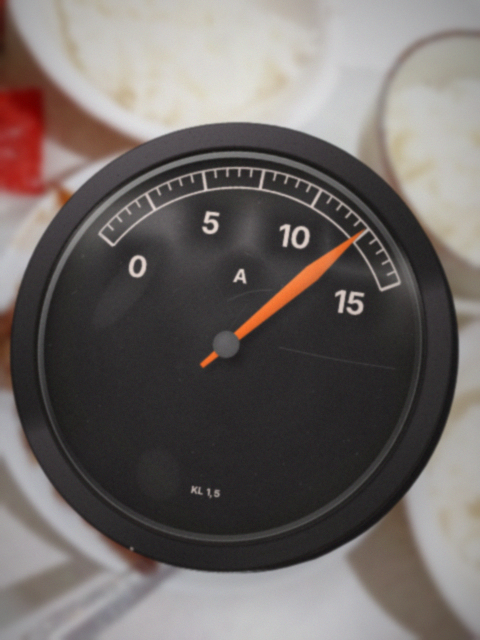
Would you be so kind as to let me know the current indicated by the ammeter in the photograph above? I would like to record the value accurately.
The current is 12.5 A
